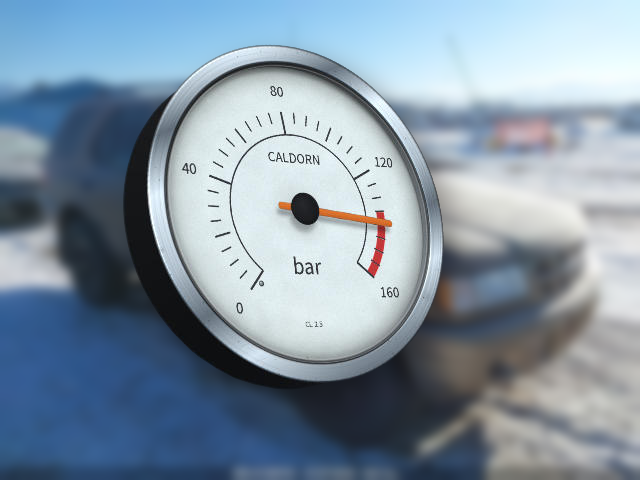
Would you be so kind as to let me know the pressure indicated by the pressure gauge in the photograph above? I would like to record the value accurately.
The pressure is 140 bar
